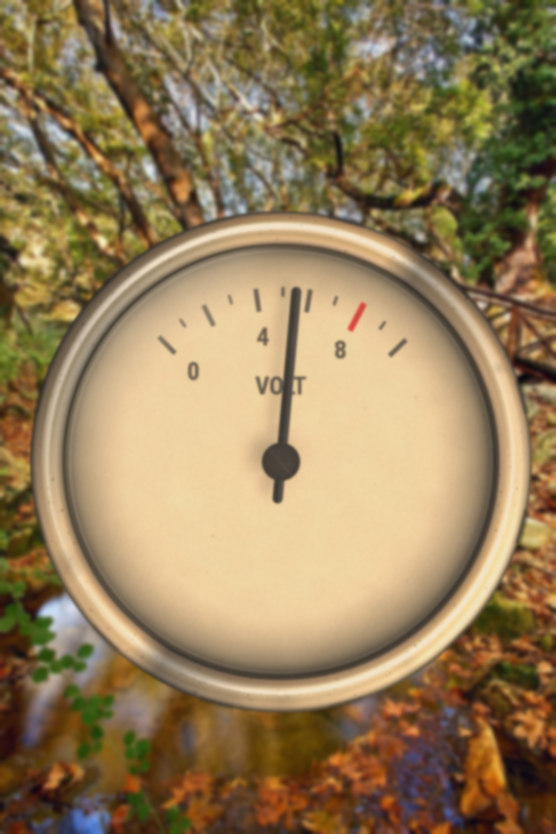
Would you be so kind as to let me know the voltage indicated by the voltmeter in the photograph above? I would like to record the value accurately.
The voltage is 5.5 V
